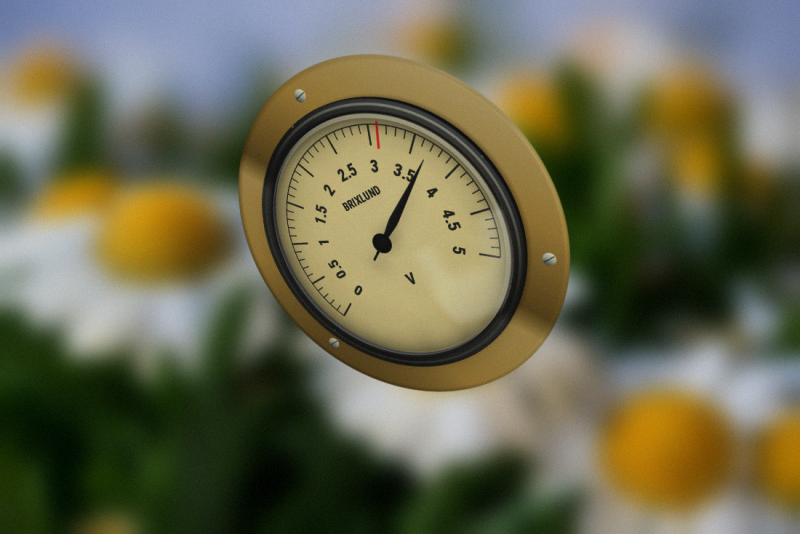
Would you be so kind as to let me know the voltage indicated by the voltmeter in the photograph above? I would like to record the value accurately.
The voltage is 3.7 V
